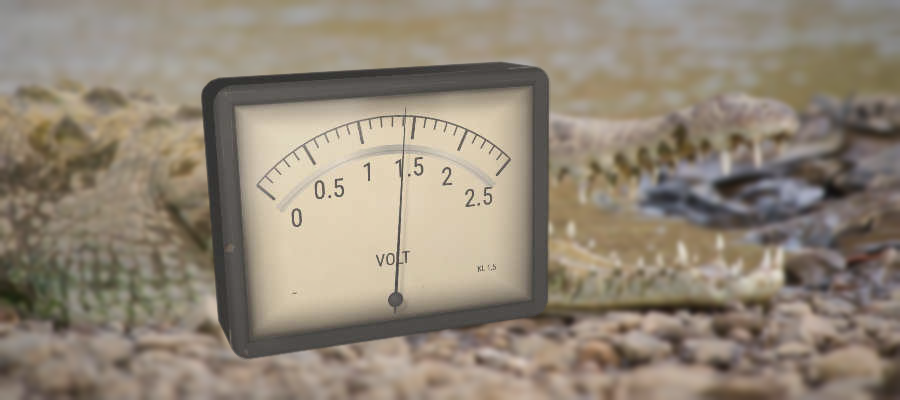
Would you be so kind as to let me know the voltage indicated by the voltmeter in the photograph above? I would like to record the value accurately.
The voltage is 1.4 V
